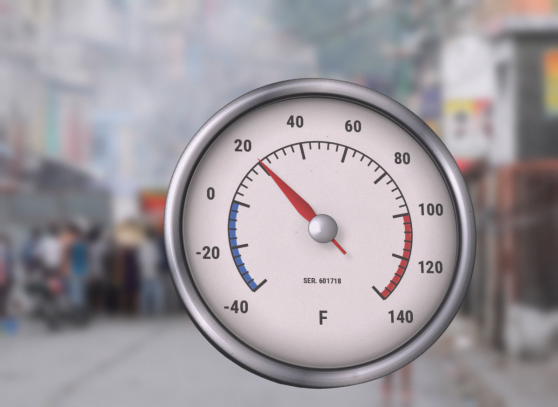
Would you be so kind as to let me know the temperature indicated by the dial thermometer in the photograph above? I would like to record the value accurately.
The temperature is 20 °F
